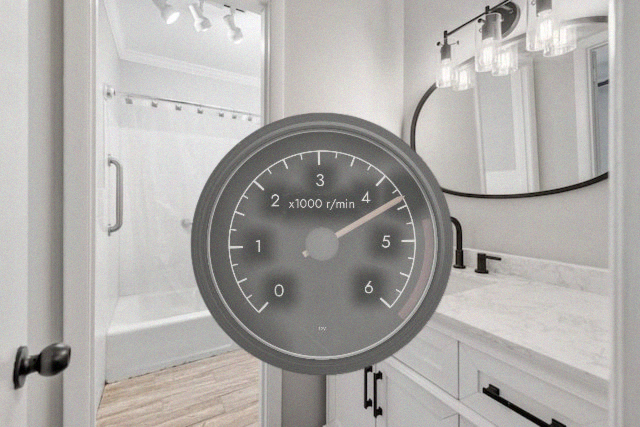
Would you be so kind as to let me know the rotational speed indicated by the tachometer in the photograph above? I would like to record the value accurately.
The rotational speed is 4375 rpm
